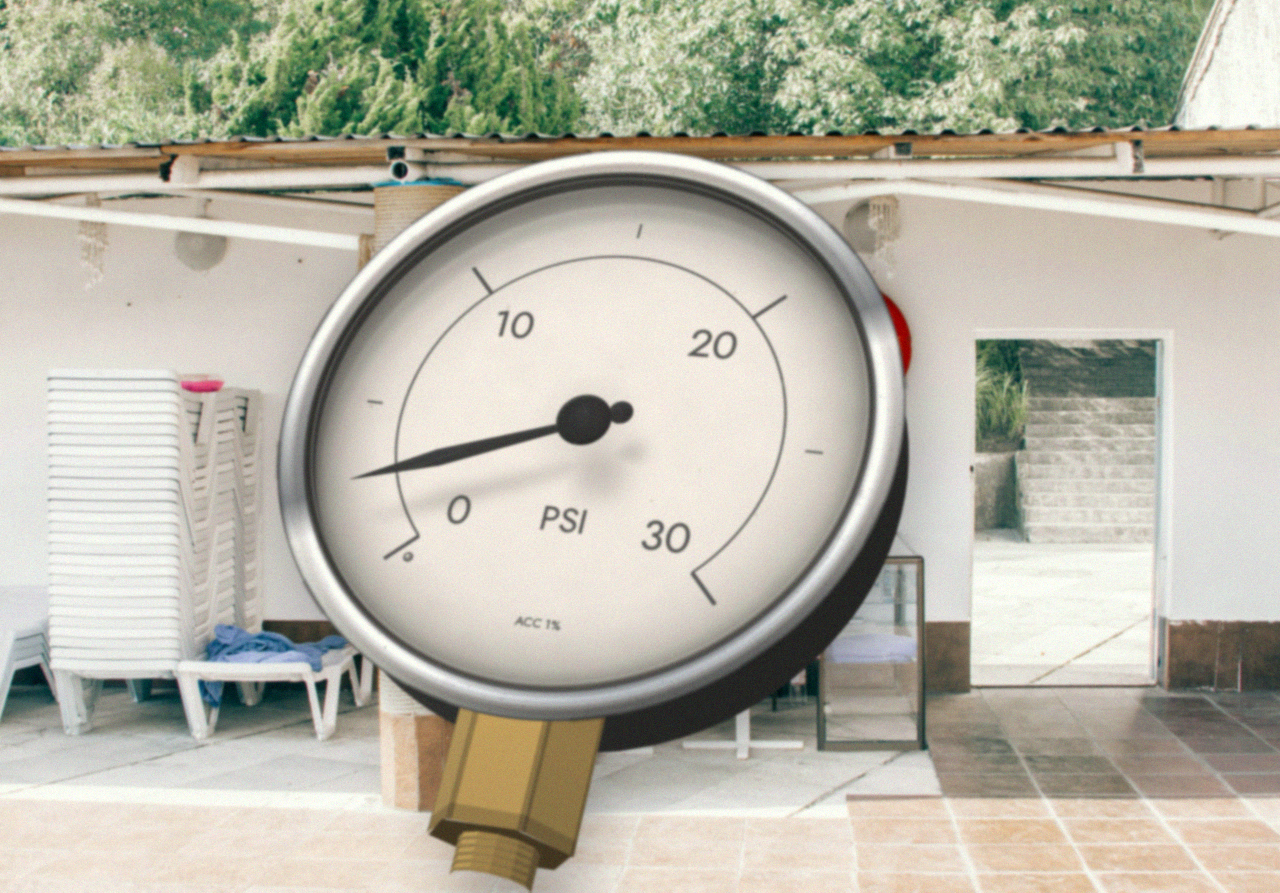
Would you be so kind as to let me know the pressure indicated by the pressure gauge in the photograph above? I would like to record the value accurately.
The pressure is 2.5 psi
